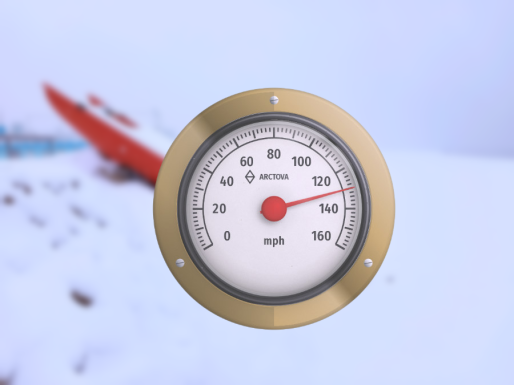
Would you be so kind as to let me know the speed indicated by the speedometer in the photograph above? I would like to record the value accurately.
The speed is 130 mph
